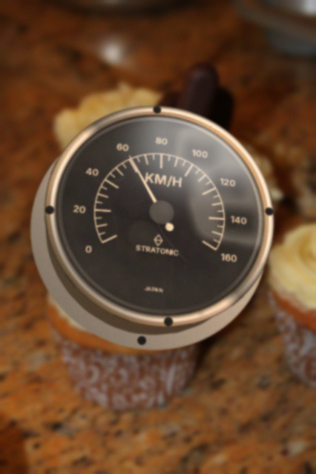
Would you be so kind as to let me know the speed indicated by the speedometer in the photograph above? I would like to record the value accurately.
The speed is 60 km/h
